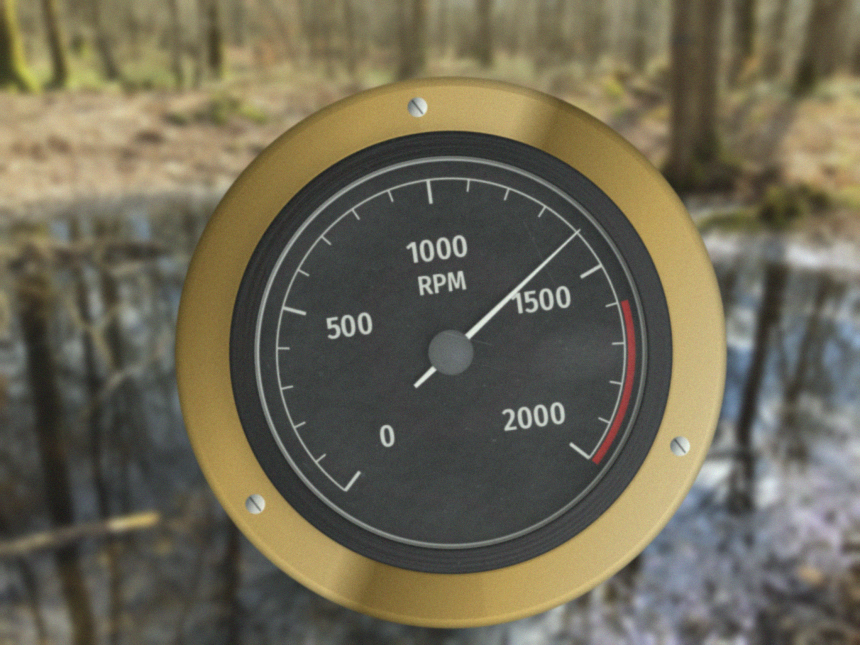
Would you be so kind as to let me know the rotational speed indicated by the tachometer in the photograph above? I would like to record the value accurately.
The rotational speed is 1400 rpm
